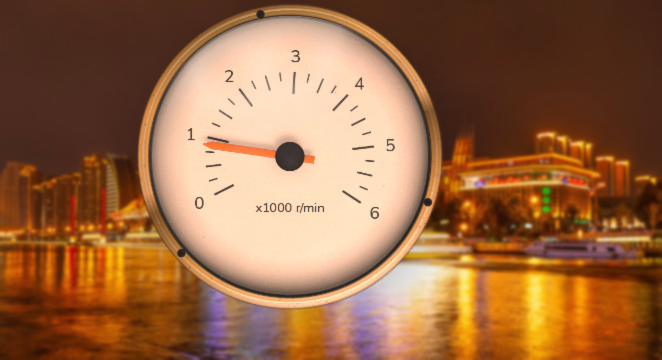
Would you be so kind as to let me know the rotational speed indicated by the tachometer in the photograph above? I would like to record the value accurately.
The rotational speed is 875 rpm
